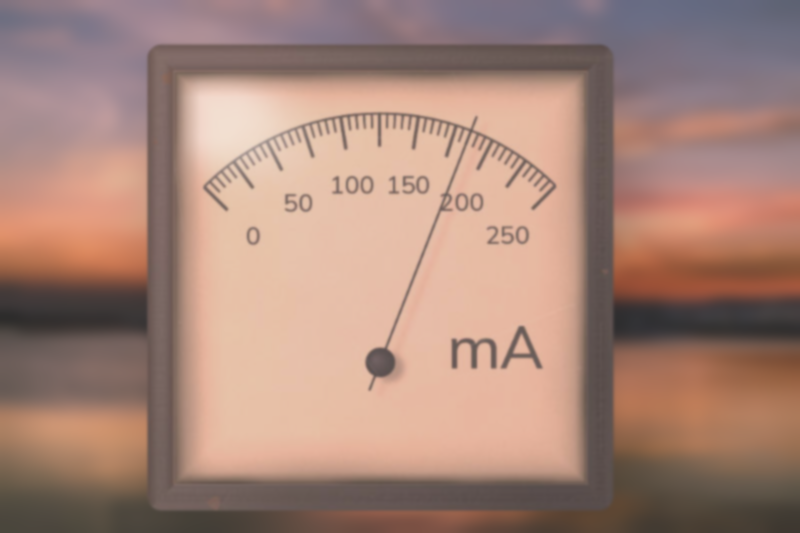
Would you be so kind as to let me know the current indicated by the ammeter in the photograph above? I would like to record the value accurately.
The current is 185 mA
